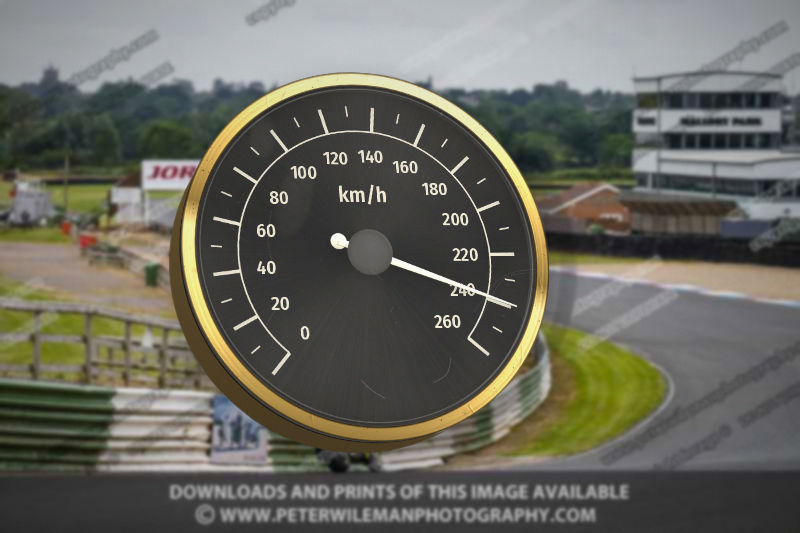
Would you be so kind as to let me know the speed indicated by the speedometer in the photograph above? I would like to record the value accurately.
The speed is 240 km/h
